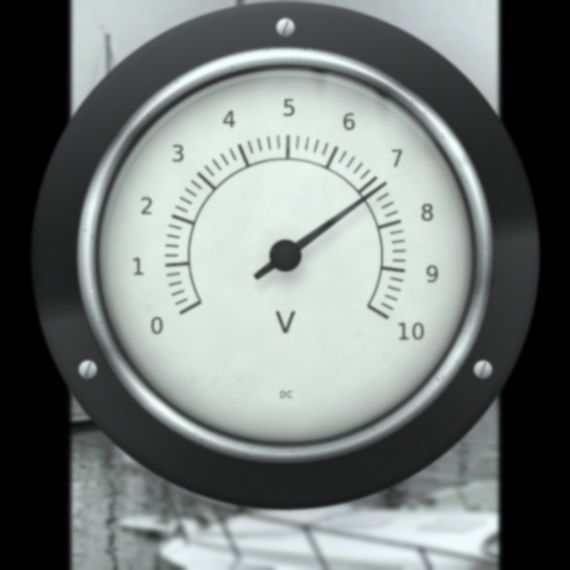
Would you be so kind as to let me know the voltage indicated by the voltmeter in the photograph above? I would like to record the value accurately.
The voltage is 7.2 V
